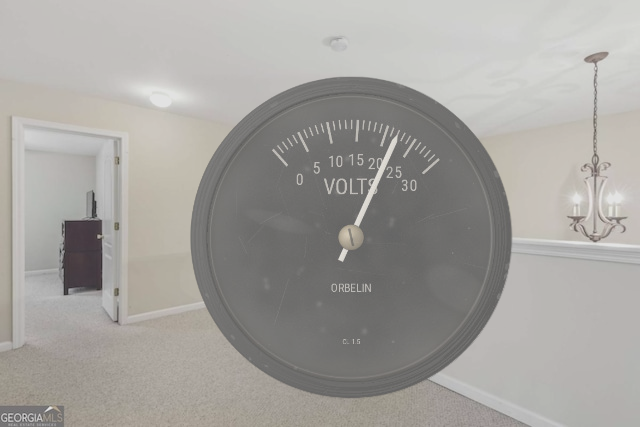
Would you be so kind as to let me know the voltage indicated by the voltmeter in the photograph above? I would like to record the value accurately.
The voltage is 22 V
